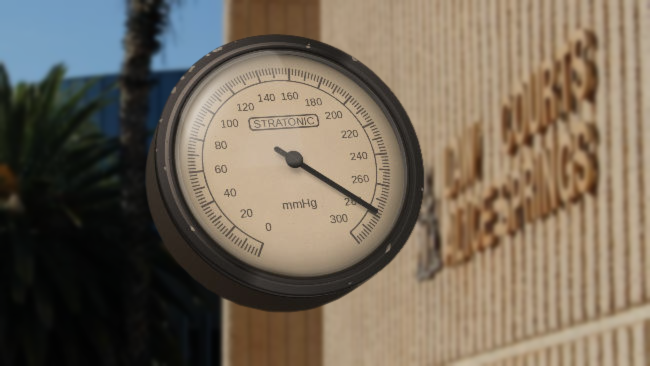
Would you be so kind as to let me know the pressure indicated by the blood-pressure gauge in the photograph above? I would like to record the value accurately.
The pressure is 280 mmHg
